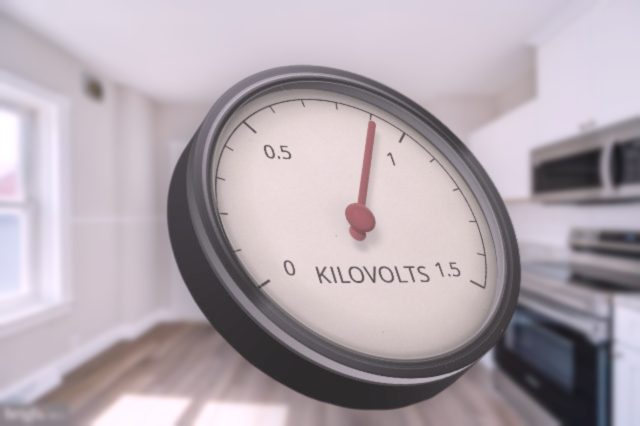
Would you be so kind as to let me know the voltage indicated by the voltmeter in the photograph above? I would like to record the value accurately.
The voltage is 0.9 kV
